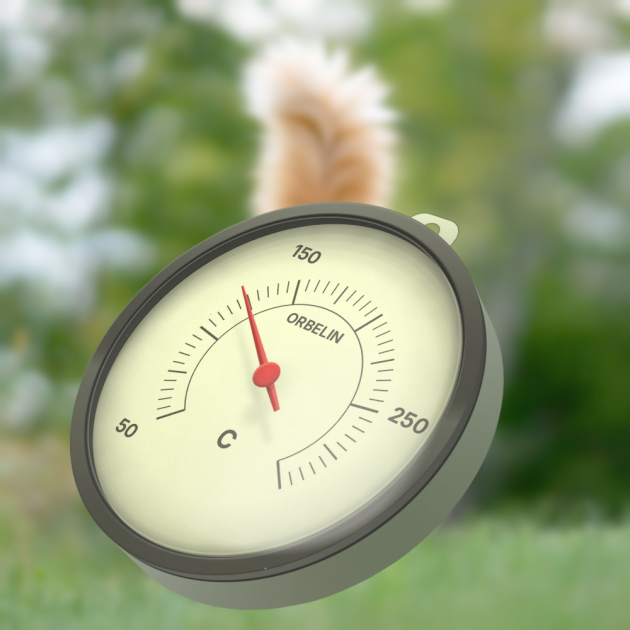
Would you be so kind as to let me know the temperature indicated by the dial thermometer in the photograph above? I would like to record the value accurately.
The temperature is 125 °C
